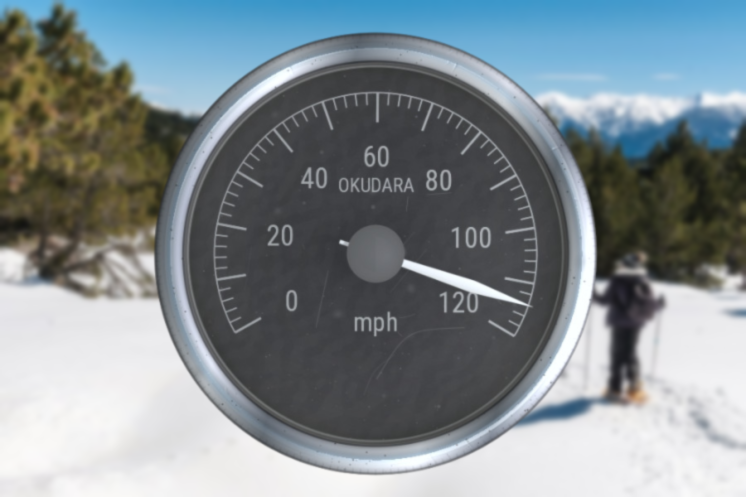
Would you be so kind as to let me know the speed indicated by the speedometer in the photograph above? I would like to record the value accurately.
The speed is 114 mph
